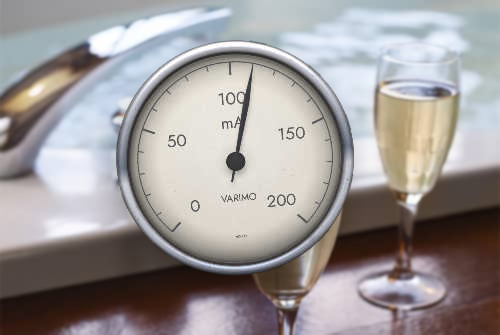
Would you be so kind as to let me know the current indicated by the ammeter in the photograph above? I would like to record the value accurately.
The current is 110 mA
